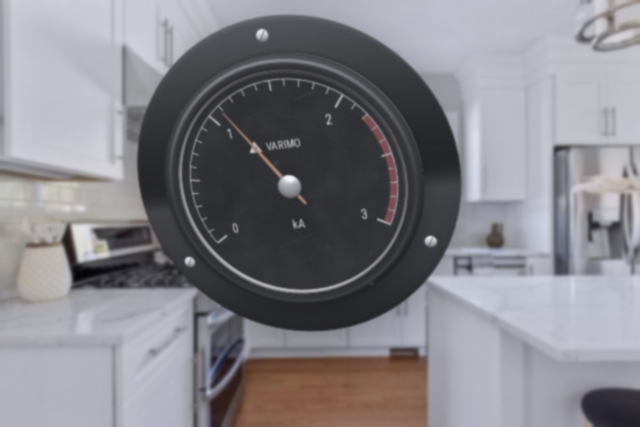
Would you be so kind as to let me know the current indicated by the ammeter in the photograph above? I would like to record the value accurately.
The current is 1.1 kA
